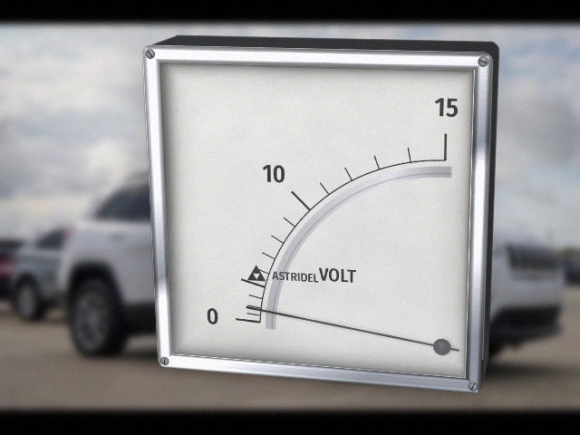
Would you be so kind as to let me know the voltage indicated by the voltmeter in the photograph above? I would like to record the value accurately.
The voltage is 3 V
